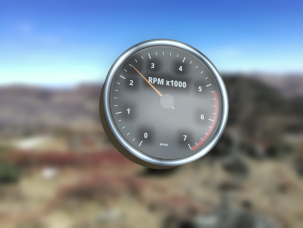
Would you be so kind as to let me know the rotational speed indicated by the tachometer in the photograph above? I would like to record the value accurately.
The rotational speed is 2400 rpm
